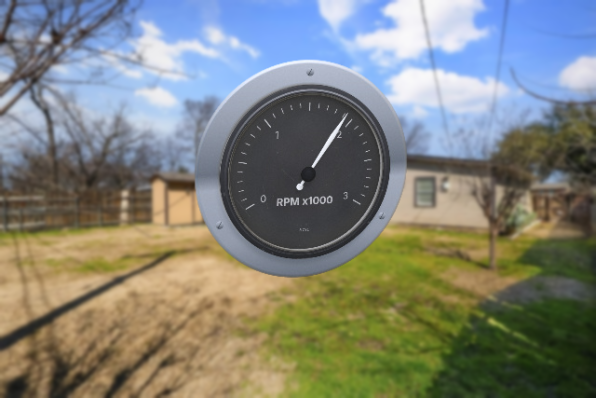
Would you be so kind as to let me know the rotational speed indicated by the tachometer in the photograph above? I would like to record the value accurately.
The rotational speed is 1900 rpm
